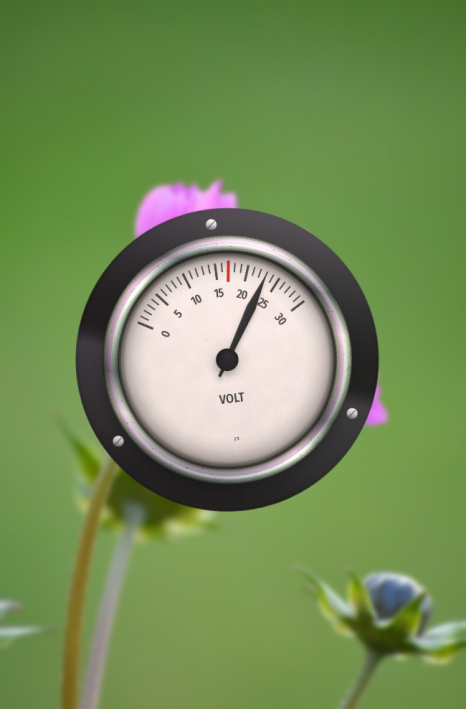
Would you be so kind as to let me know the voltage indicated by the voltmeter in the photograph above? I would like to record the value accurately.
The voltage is 23 V
